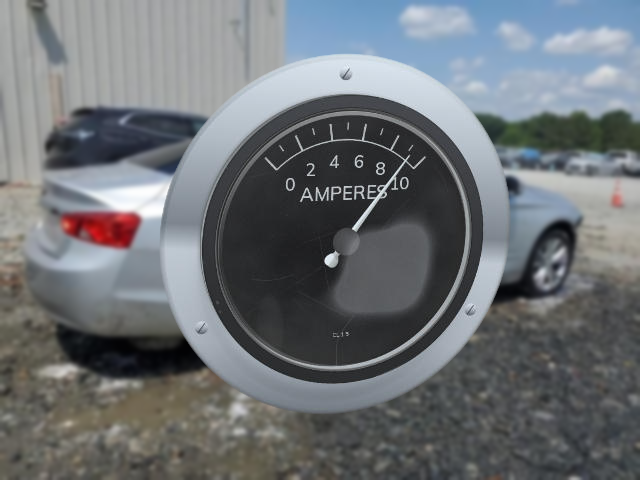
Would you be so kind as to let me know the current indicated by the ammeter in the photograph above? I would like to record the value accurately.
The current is 9 A
